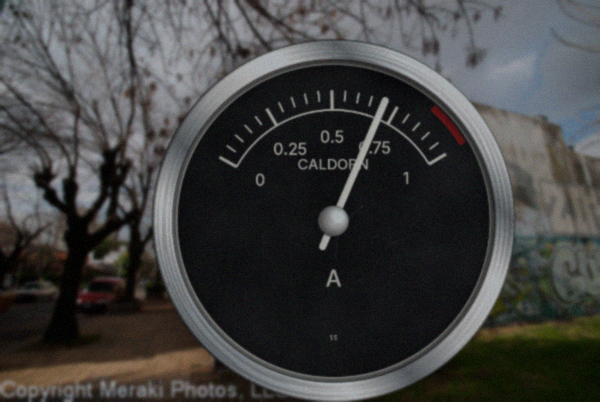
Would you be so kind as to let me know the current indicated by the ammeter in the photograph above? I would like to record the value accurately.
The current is 0.7 A
